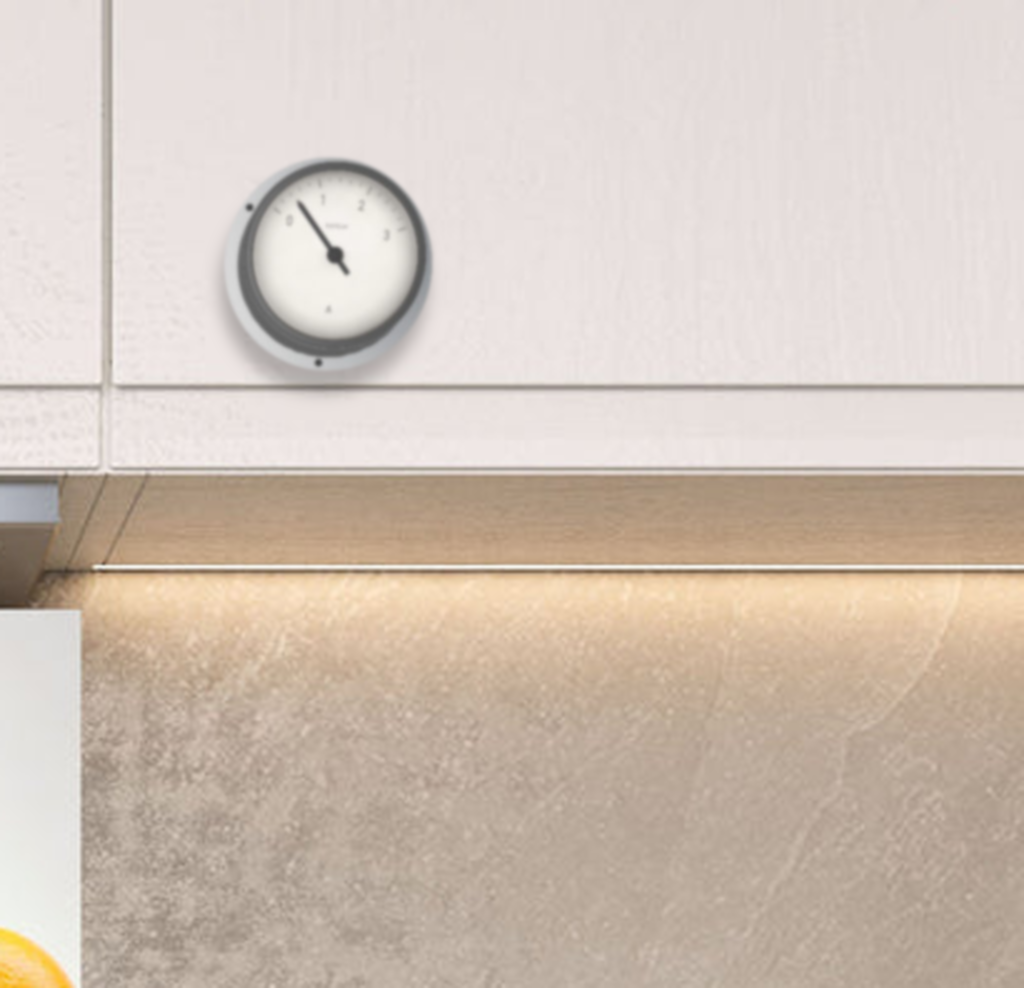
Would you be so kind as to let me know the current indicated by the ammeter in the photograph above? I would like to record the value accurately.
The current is 0.4 A
